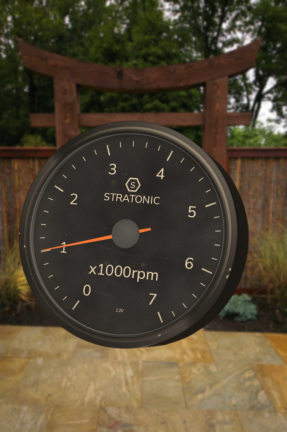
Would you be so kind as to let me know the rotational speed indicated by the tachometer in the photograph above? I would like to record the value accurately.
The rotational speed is 1000 rpm
